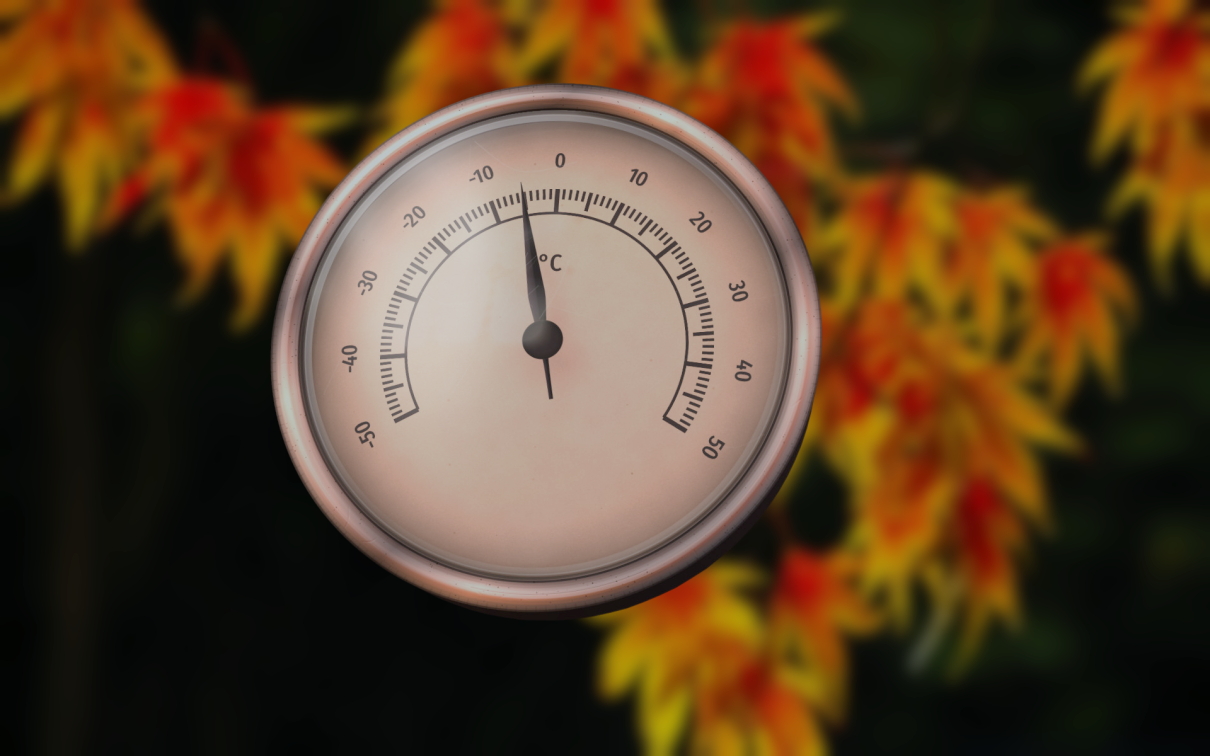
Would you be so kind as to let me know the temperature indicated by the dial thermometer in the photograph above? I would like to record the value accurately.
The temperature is -5 °C
